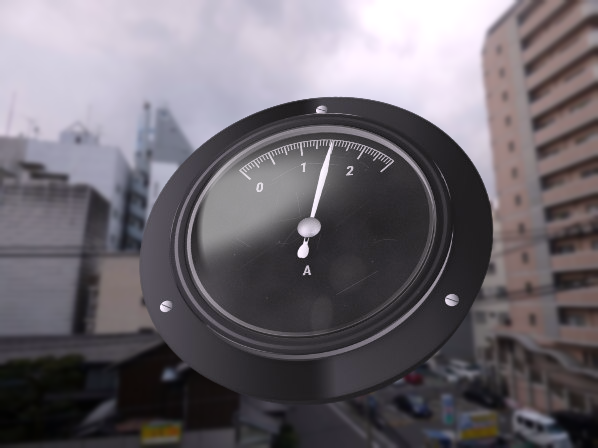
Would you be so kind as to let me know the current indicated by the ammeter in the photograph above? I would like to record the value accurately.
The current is 1.5 A
